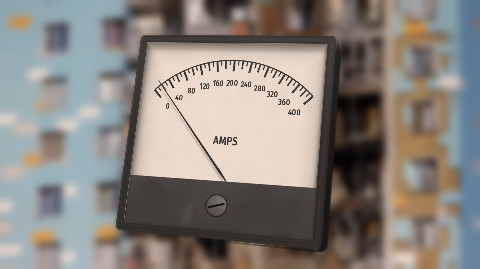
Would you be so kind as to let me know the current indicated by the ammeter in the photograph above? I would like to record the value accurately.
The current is 20 A
